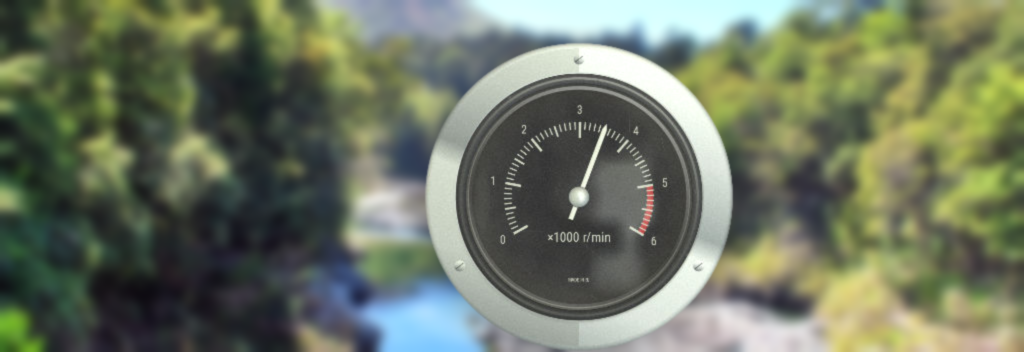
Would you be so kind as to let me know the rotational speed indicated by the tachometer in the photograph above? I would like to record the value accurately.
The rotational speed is 3500 rpm
